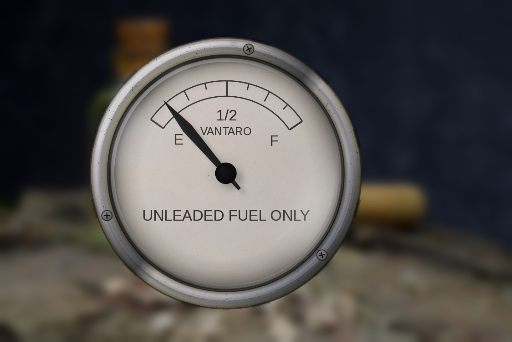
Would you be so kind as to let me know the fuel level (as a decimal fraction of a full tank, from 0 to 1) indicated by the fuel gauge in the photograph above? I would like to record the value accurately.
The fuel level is 0.125
